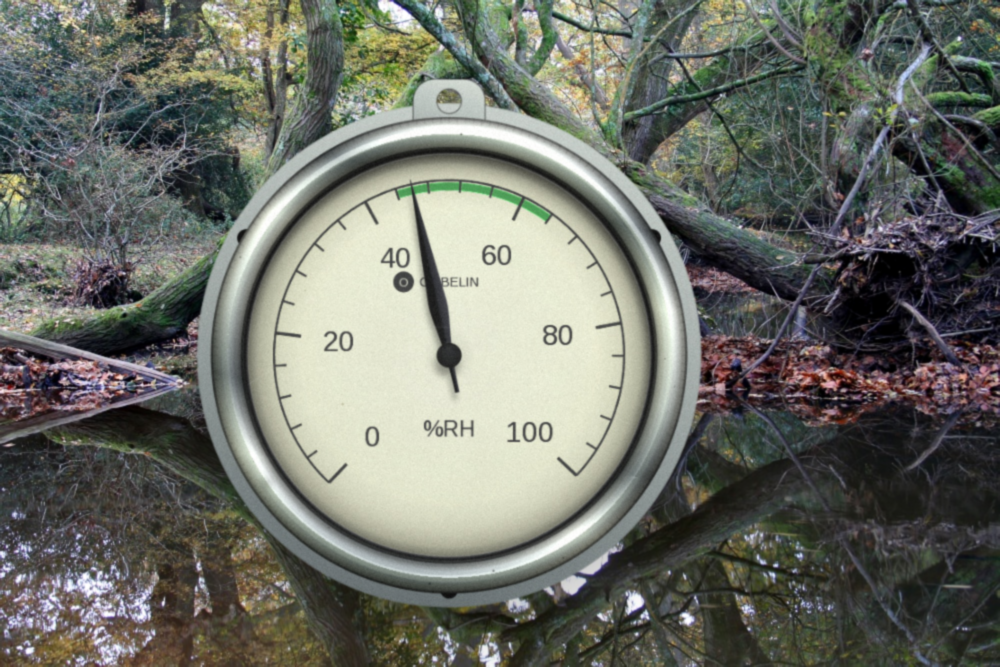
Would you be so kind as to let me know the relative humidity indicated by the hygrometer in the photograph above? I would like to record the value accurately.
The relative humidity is 46 %
